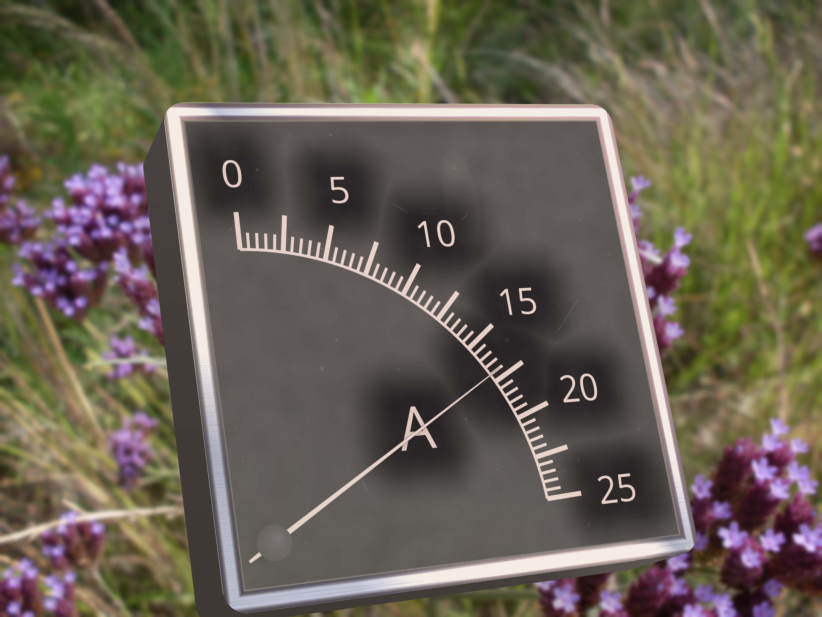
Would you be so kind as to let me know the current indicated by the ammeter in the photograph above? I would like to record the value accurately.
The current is 17 A
